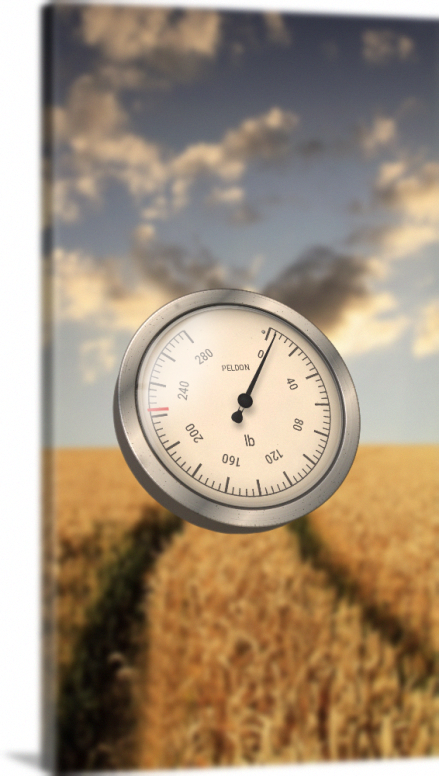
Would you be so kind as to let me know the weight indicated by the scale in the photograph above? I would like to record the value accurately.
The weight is 4 lb
